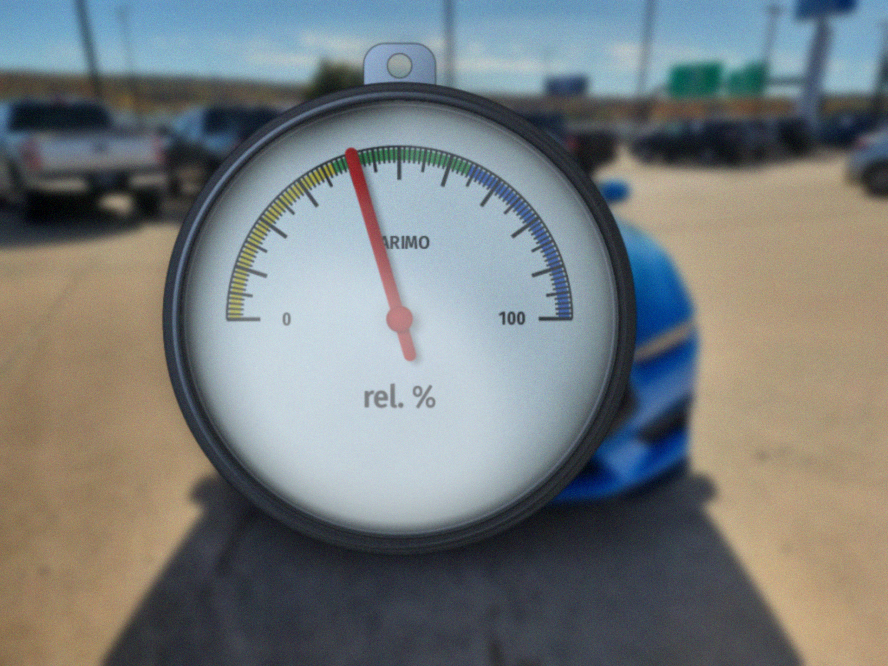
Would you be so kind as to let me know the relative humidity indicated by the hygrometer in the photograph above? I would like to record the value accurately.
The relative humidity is 41 %
